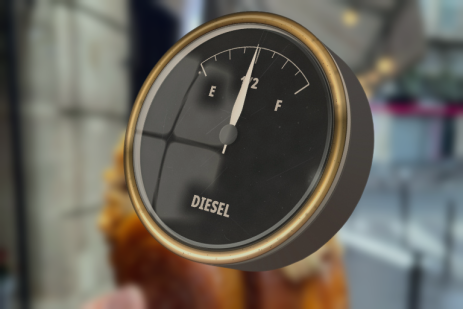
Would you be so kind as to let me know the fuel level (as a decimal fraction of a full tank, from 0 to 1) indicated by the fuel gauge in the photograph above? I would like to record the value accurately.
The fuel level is 0.5
